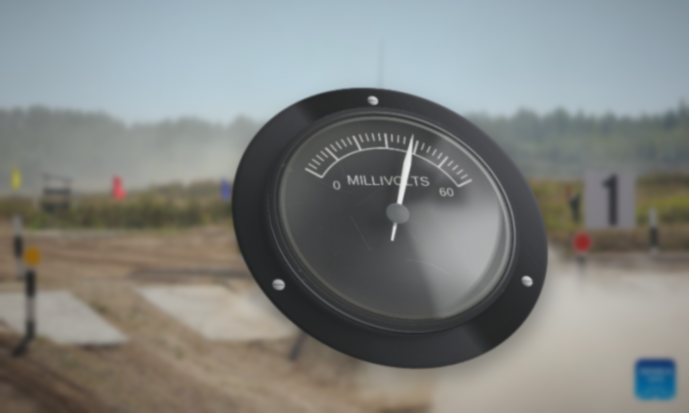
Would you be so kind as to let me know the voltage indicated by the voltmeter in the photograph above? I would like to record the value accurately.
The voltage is 38 mV
